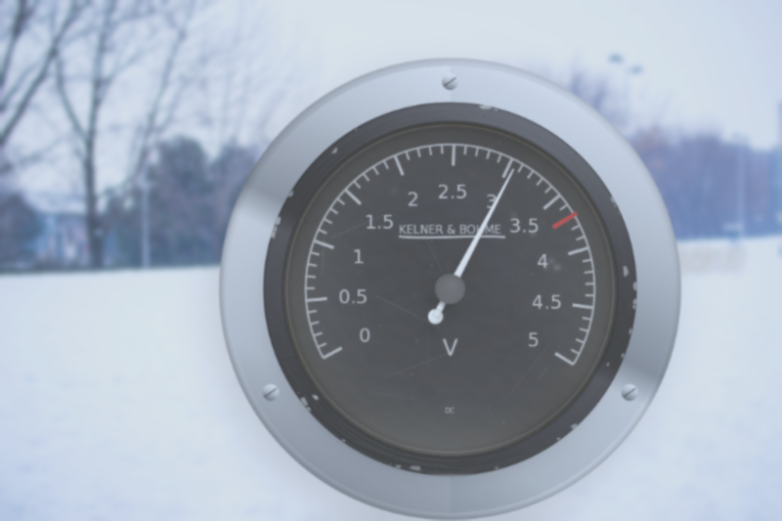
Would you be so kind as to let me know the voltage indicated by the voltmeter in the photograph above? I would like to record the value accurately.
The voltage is 3.05 V
